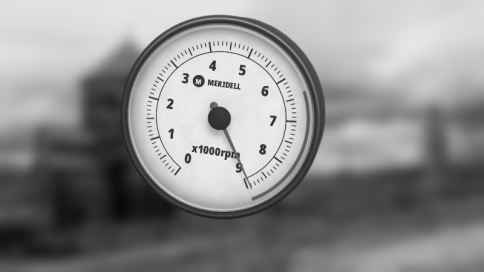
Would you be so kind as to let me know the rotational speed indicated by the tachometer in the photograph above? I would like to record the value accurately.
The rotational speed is 8900 rpm
